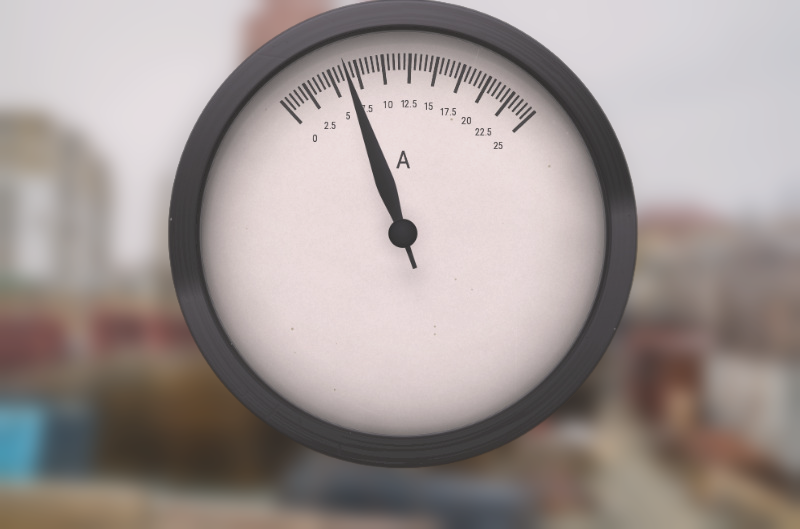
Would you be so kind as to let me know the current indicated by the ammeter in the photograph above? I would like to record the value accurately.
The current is 6.5 A
